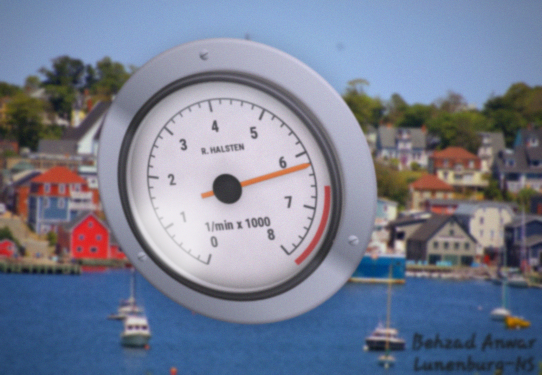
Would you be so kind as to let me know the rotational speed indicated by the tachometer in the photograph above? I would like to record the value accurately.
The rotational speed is 6200 rpm
